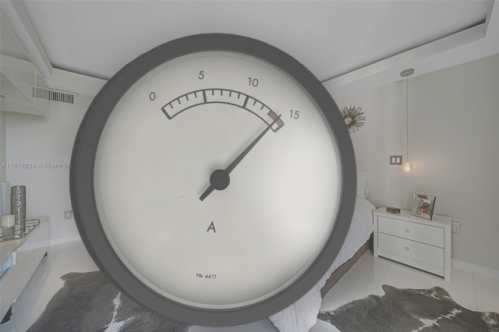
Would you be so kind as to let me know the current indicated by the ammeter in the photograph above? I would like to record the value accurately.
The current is 14 A
